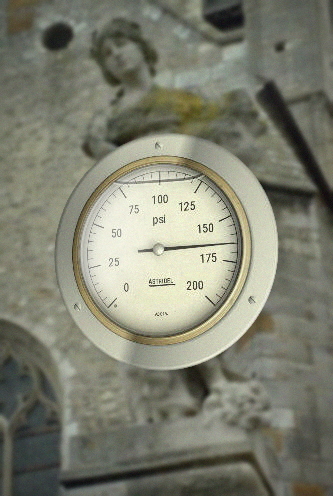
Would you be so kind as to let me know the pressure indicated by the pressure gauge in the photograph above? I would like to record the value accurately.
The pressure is 165 psi
